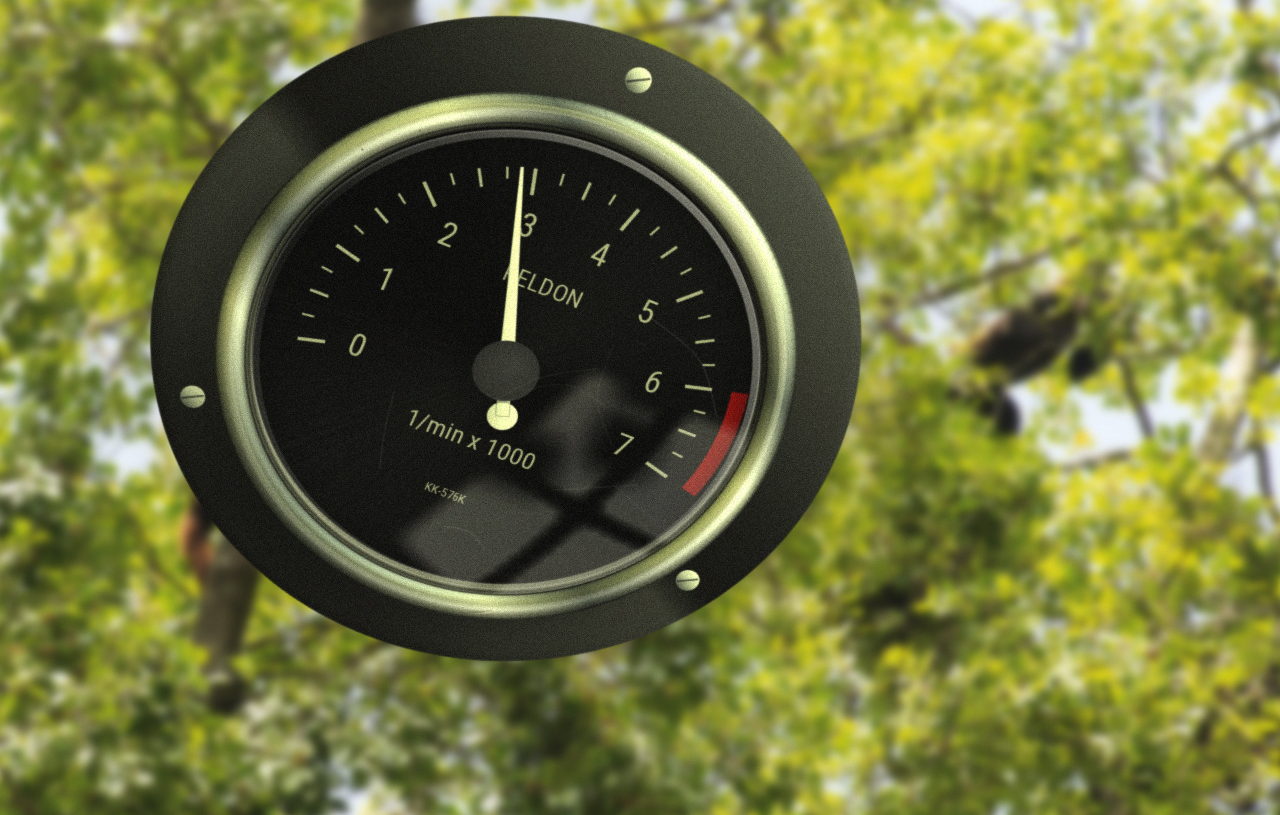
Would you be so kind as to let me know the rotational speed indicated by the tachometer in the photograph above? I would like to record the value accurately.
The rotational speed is 2875 rpm
